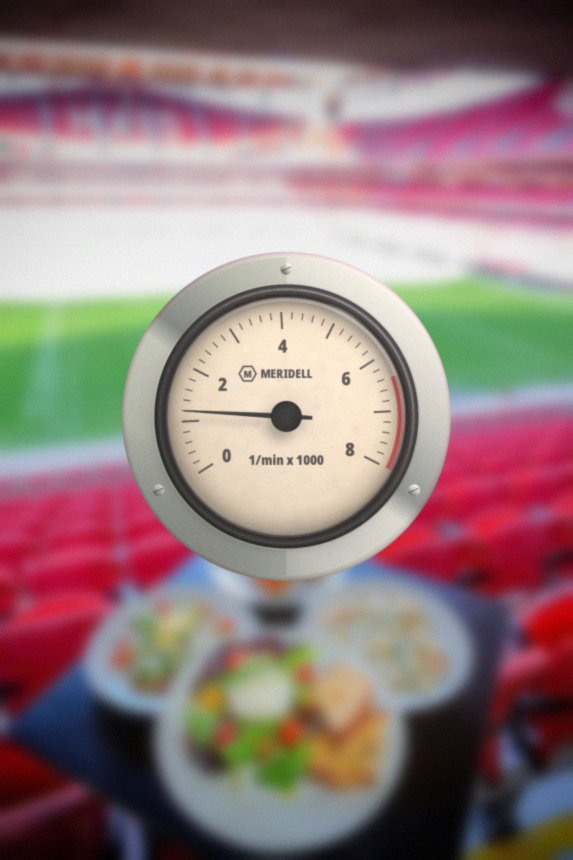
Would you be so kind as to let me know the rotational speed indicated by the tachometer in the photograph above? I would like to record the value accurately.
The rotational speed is 1200 rpm
